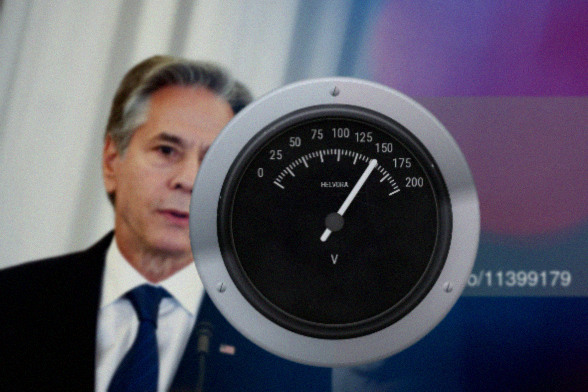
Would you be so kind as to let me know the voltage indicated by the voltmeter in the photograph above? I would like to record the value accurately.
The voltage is 150 V
